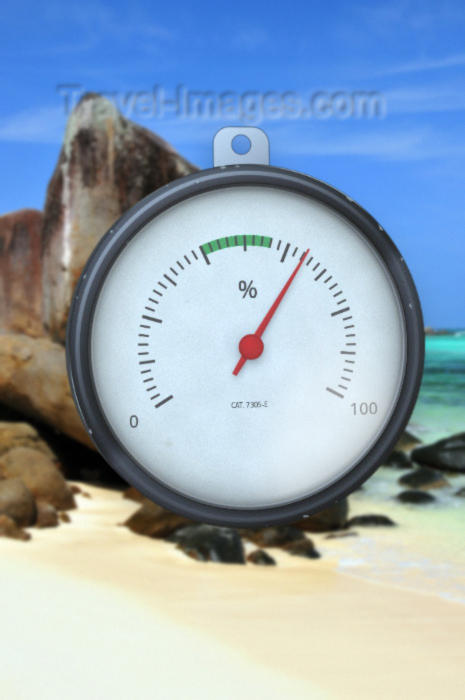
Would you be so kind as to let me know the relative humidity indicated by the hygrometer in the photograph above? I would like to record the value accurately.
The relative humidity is 64 %
